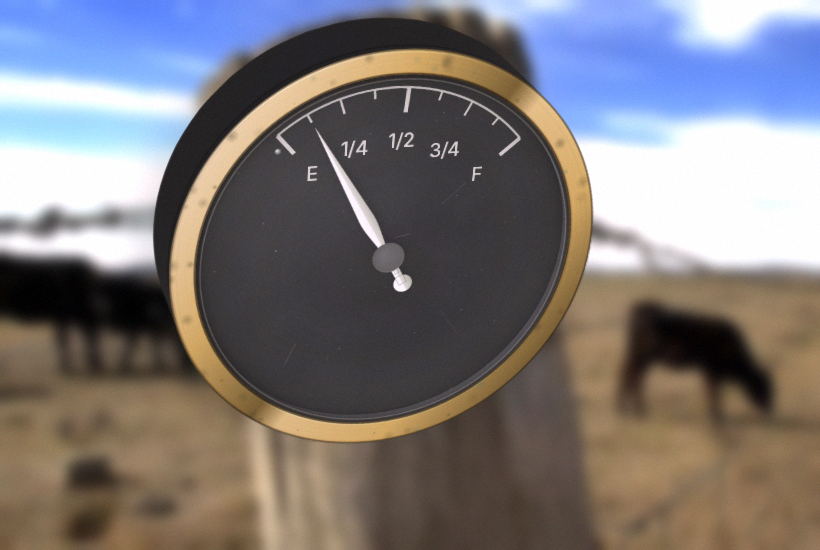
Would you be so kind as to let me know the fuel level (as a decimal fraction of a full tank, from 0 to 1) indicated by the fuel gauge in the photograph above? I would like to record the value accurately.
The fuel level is 0.125
